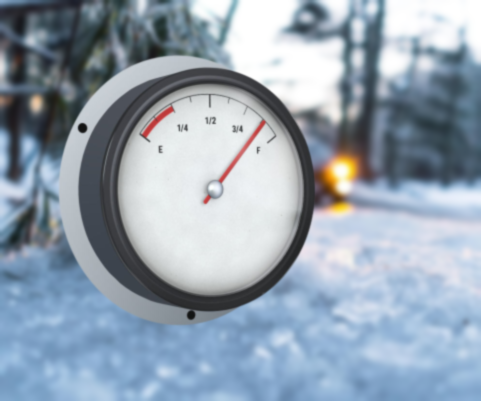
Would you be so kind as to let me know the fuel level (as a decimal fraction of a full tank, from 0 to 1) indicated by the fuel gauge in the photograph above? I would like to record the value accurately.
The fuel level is 0.875
